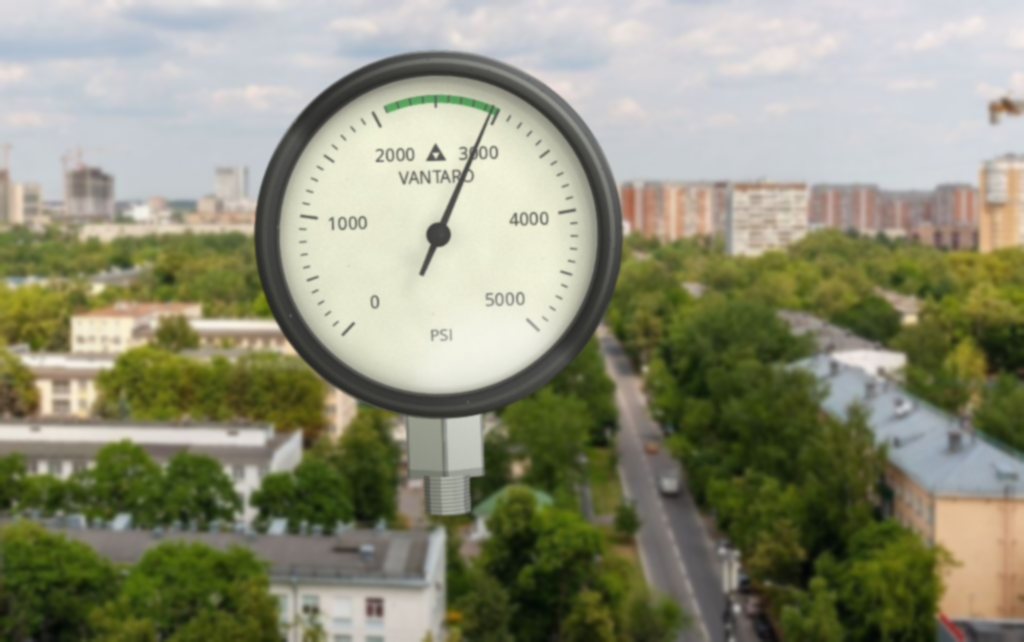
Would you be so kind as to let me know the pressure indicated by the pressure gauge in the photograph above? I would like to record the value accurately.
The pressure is 2950 psi
